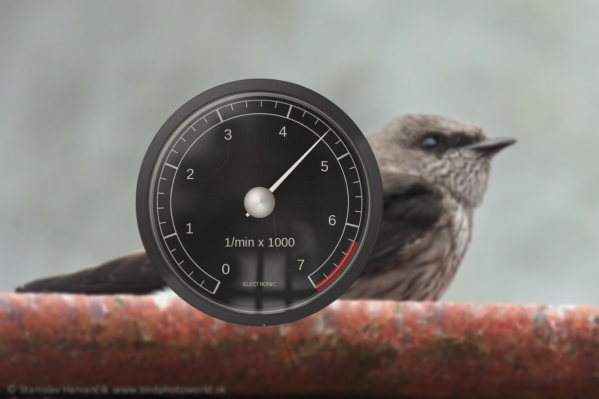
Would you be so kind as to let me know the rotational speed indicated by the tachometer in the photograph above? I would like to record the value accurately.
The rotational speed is 4600 rpm
